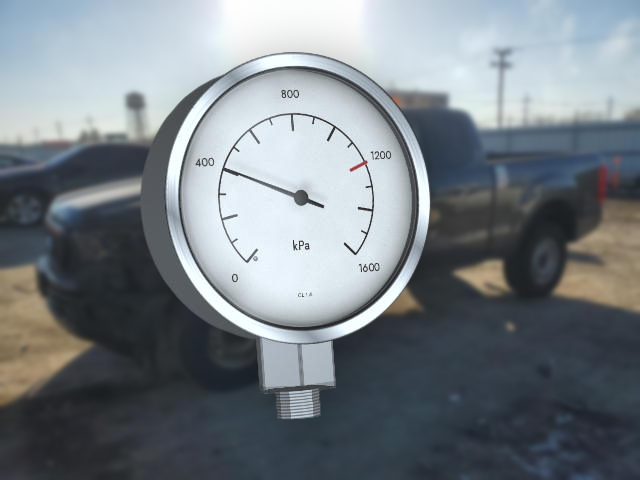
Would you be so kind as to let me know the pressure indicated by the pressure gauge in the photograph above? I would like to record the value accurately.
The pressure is 400 kPa
